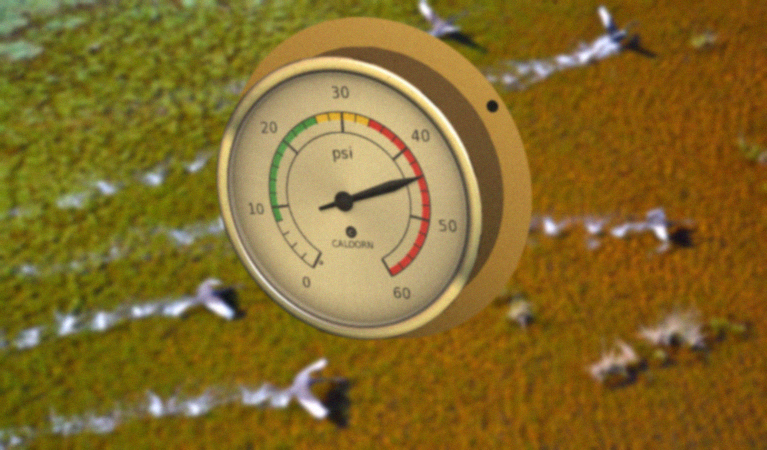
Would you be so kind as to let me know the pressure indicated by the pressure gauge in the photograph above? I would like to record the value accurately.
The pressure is 44 psi
